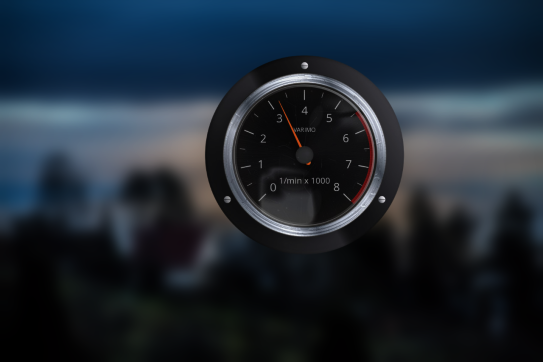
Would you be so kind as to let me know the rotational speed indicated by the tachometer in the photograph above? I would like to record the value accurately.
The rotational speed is 3250 rpm
